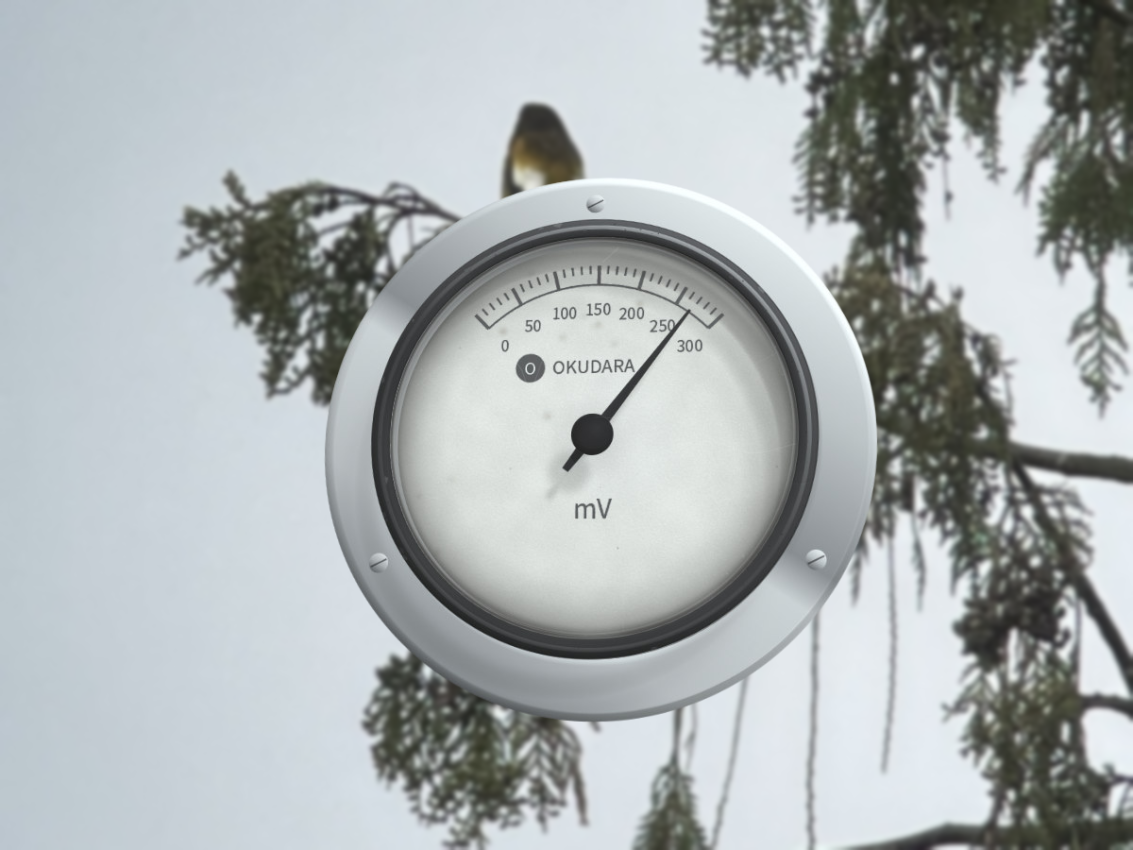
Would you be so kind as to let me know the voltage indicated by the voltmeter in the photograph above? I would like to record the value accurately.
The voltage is 270 mV
